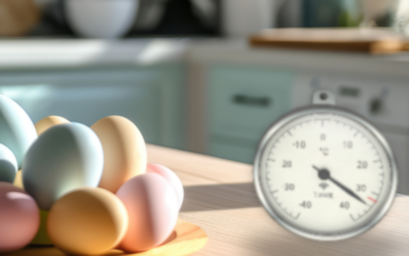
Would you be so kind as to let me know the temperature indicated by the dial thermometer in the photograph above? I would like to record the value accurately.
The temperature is 34 °C
